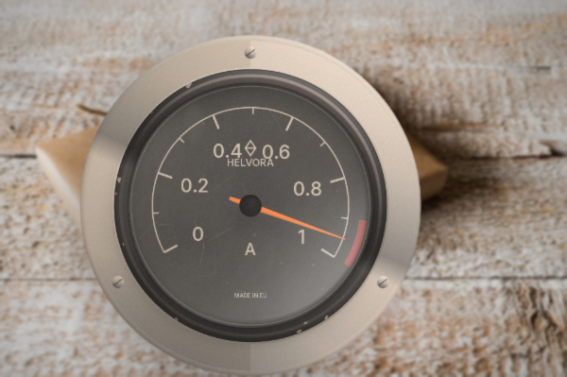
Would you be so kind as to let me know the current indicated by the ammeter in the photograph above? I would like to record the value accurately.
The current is 0.95 A
